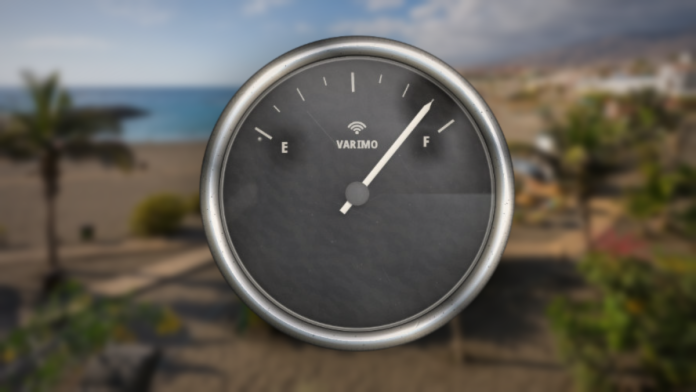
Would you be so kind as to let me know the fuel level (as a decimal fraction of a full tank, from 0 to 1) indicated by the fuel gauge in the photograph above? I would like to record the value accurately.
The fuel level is 0.875
